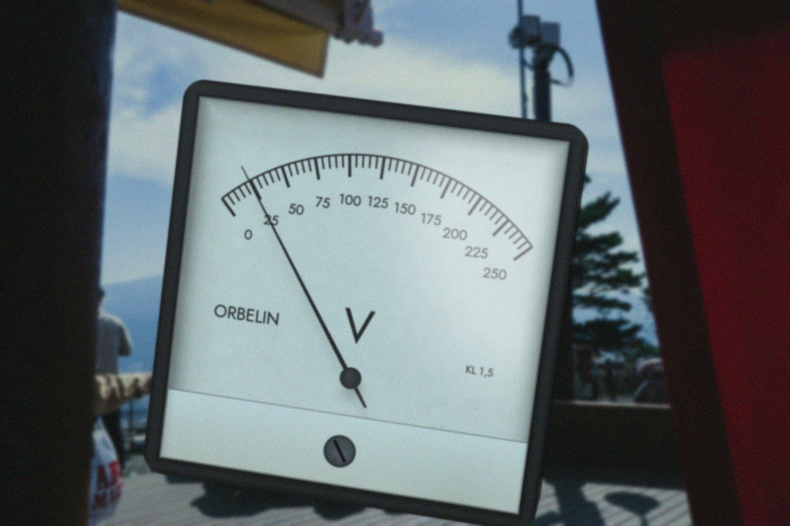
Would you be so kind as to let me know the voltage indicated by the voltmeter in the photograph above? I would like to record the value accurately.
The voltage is 25 V
